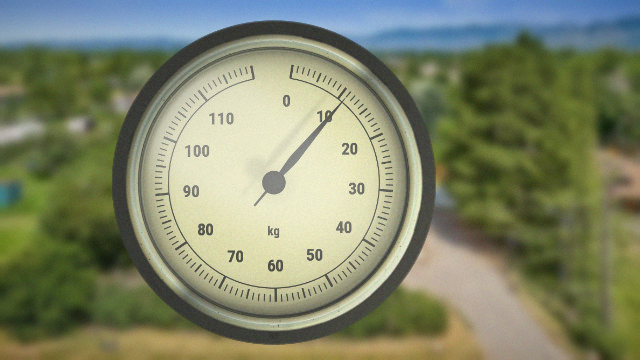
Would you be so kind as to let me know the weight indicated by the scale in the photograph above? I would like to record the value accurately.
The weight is 11 kg
